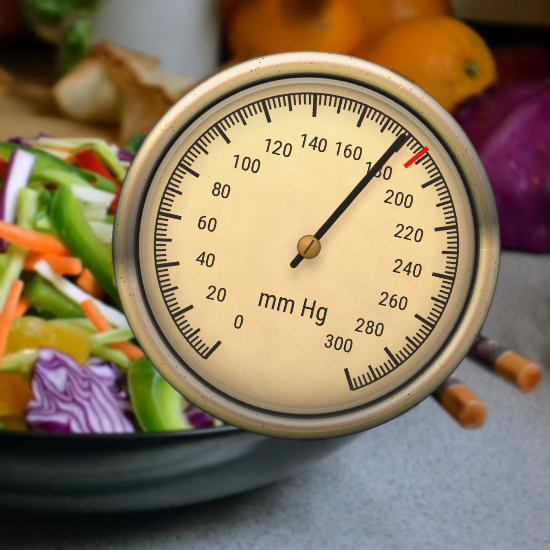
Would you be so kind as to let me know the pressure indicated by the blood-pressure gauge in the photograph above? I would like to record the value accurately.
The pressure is 178 mmHg
